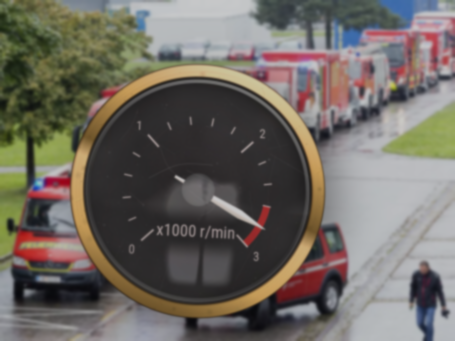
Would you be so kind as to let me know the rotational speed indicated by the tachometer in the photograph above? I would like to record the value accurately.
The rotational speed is 2800 rpm
